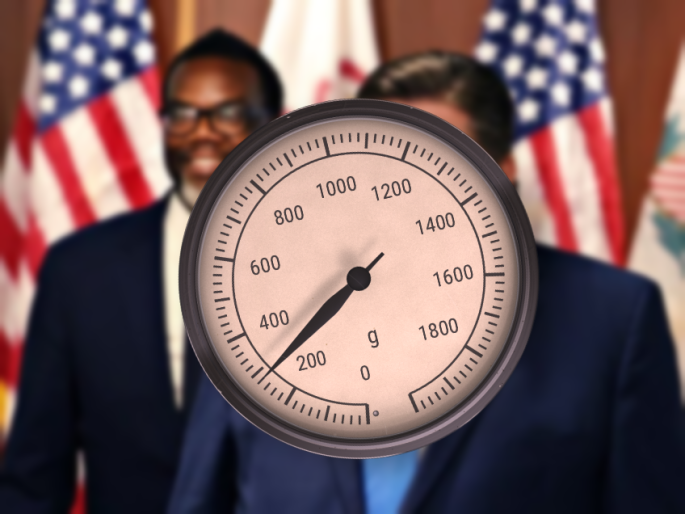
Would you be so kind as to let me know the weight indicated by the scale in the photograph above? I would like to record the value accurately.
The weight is 280 g
